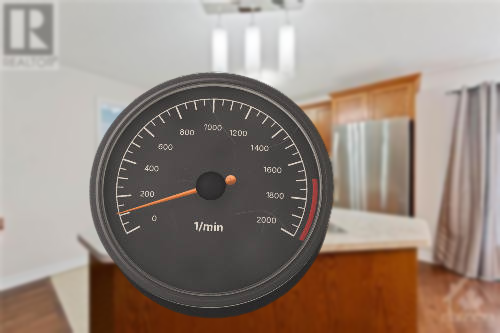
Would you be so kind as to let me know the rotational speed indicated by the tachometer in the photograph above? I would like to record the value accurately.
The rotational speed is 100 rpm
